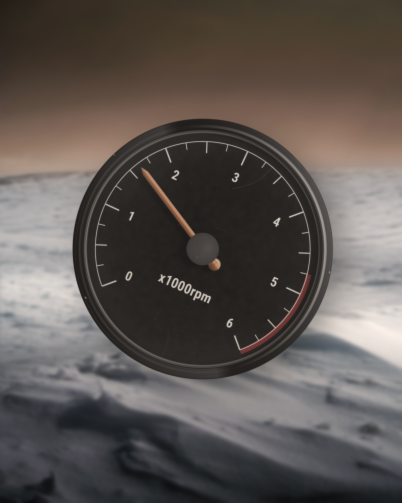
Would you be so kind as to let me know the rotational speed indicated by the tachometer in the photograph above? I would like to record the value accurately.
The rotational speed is 1625 rpm
